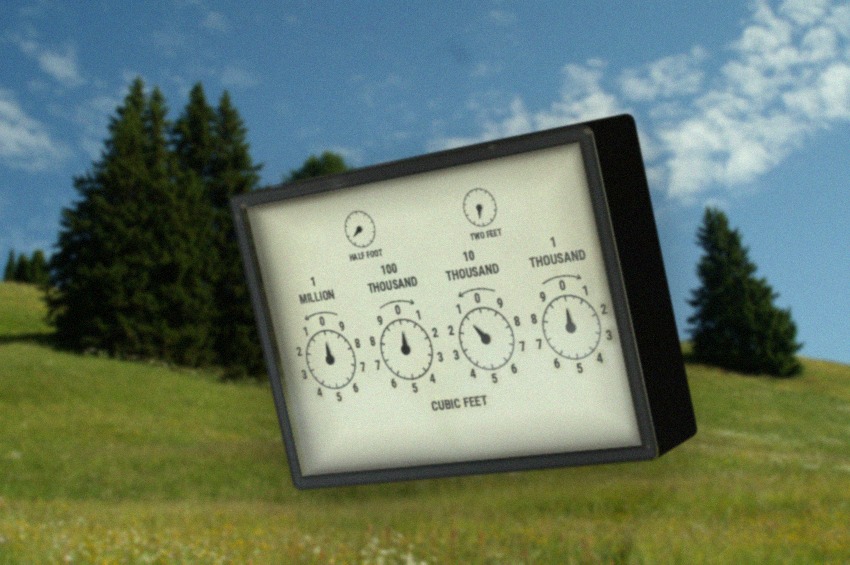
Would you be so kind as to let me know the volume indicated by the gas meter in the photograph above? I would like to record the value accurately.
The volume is 1000 ft³
